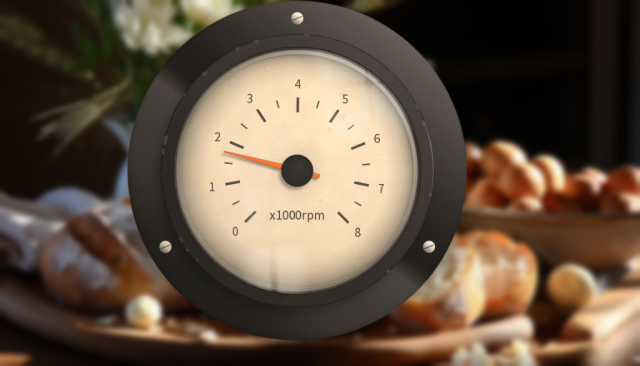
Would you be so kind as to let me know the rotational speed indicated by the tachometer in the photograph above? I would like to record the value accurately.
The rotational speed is 1750 rpm
